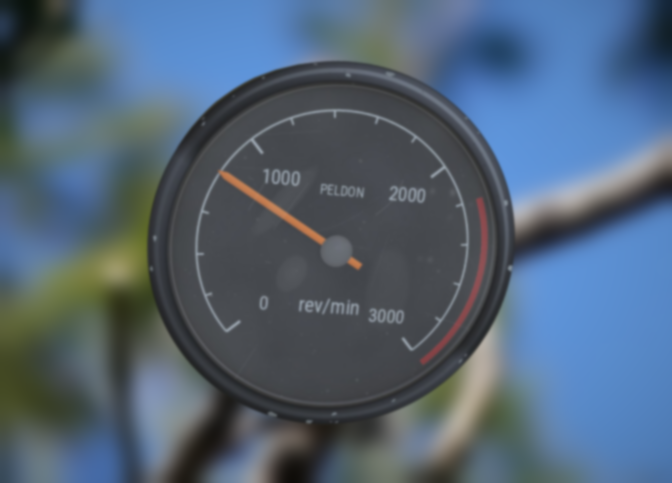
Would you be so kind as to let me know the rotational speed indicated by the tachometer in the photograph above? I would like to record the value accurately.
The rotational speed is 800 rpm
